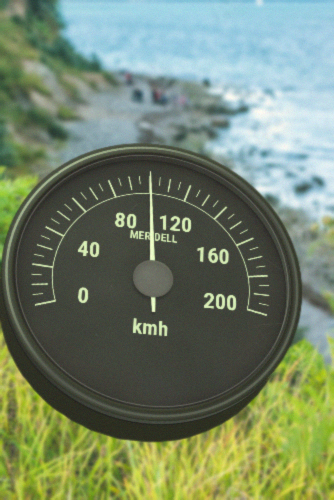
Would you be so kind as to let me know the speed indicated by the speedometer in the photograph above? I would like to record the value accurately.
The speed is 100 km/h
